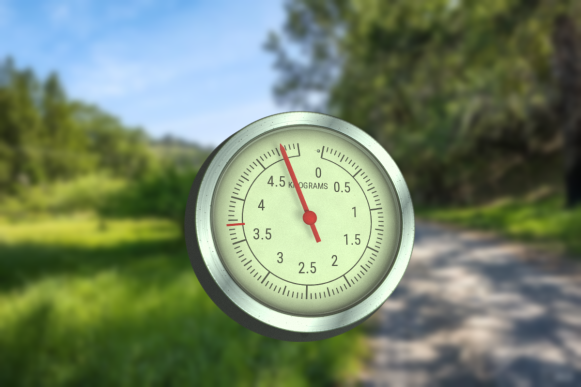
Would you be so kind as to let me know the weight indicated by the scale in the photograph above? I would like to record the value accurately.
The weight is 4.8 kg
